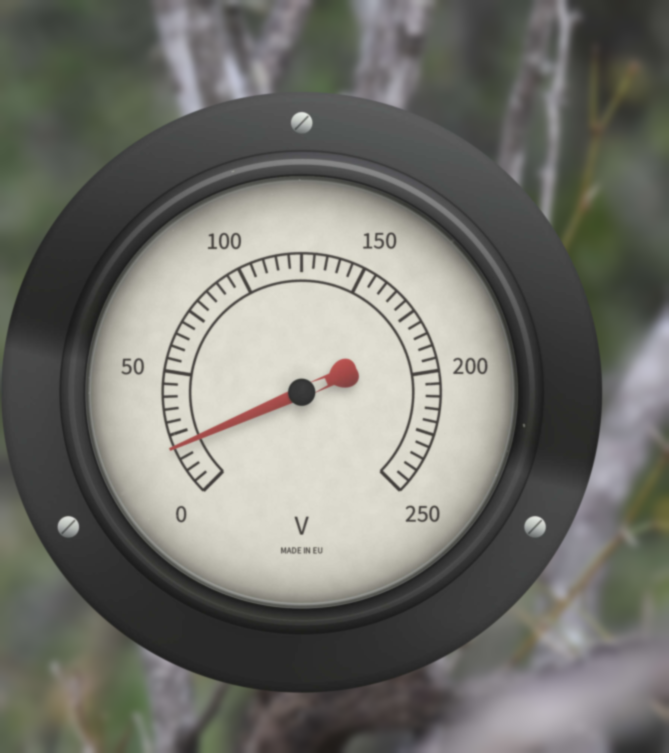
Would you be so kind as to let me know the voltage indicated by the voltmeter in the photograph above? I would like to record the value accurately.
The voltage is 20 V
